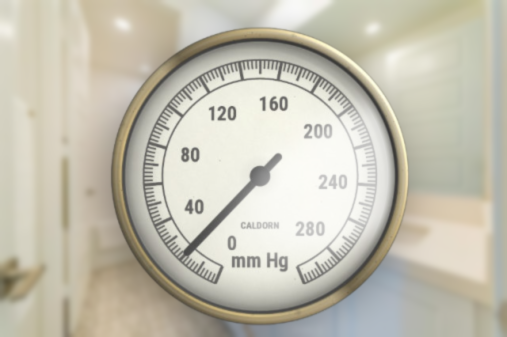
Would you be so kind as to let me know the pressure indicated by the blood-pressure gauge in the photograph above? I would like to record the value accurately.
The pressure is 20 mmHg
